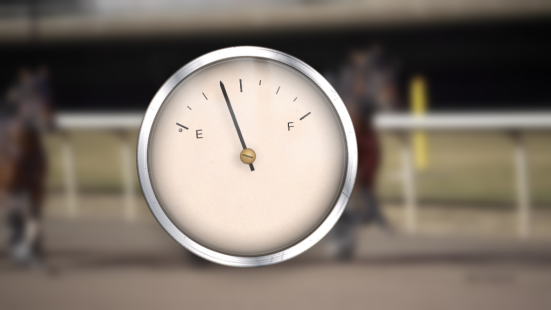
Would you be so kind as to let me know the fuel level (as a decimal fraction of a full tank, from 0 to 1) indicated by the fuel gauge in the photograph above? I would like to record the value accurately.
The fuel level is 0.375
